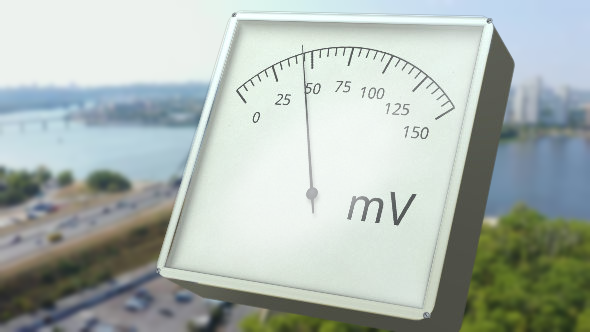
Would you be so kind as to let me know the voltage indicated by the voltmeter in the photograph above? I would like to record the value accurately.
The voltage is 45 mV
